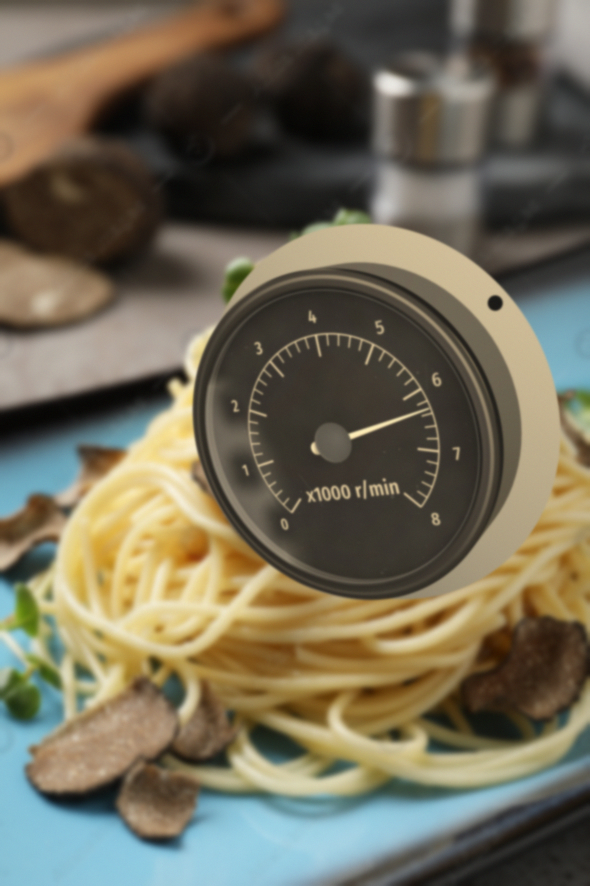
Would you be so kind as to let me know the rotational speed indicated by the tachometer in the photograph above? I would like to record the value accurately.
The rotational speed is 6300 rpm
